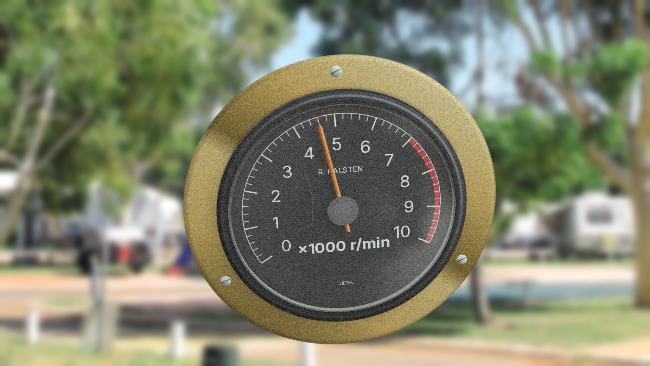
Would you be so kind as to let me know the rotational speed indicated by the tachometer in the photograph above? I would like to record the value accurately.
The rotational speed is 4600 rpm
